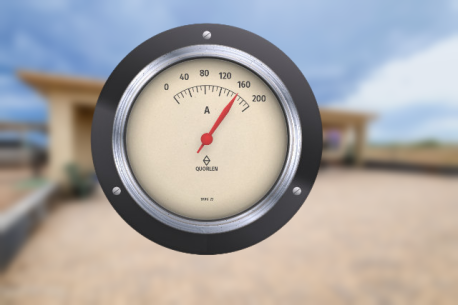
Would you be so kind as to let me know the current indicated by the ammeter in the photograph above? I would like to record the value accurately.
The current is 160 A
